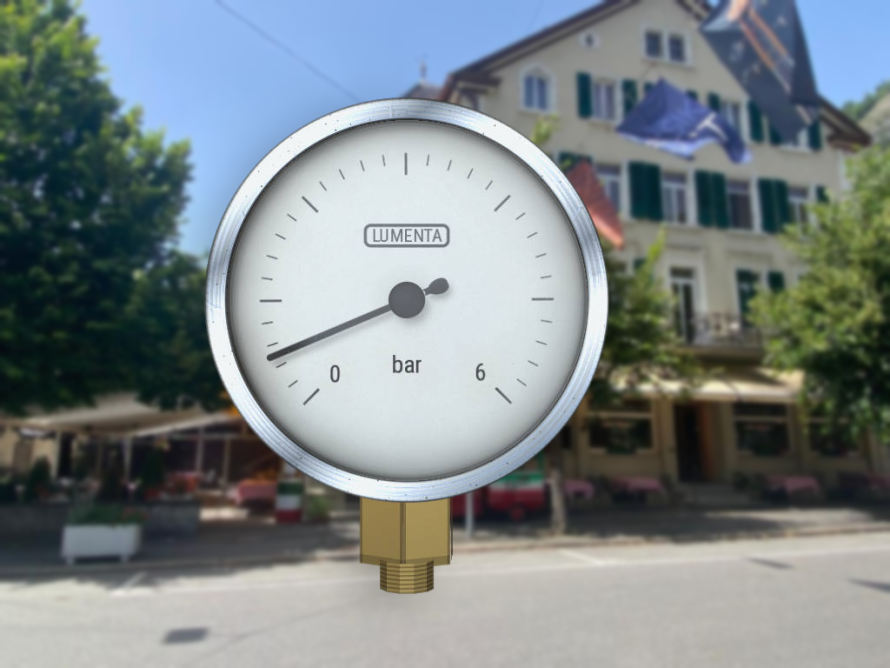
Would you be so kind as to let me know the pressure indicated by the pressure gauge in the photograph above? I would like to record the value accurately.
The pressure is 0.5 bar
